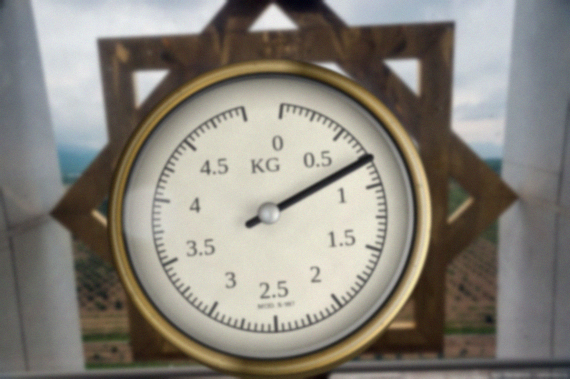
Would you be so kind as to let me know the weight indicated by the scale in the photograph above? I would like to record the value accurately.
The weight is 0.8 kg
